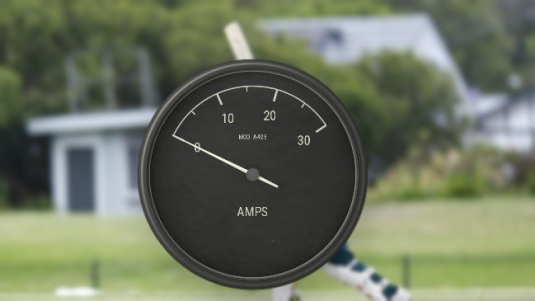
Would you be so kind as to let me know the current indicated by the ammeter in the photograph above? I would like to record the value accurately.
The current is 0 A
